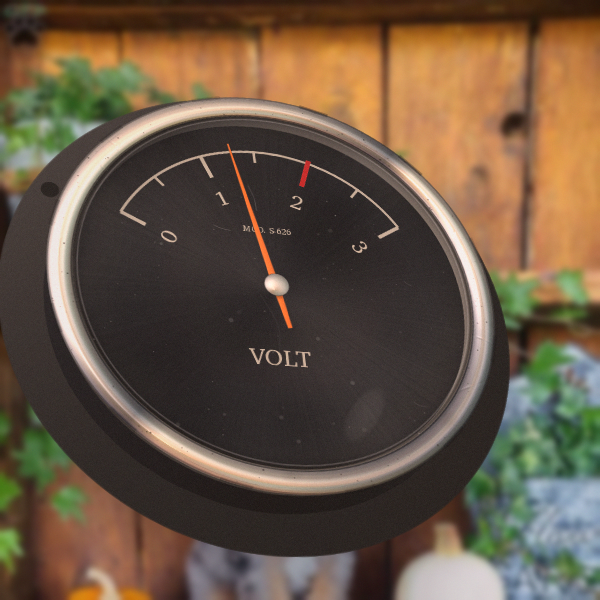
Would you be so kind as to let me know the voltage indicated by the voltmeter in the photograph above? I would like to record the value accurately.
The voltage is 1.25 V
